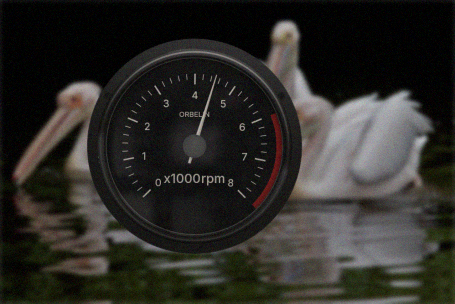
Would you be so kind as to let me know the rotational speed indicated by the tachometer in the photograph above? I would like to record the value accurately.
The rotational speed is 4500 rpm
